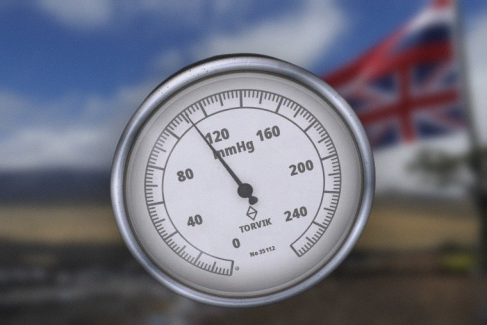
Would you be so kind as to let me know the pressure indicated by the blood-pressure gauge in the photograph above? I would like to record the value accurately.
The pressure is 112 mmHg
